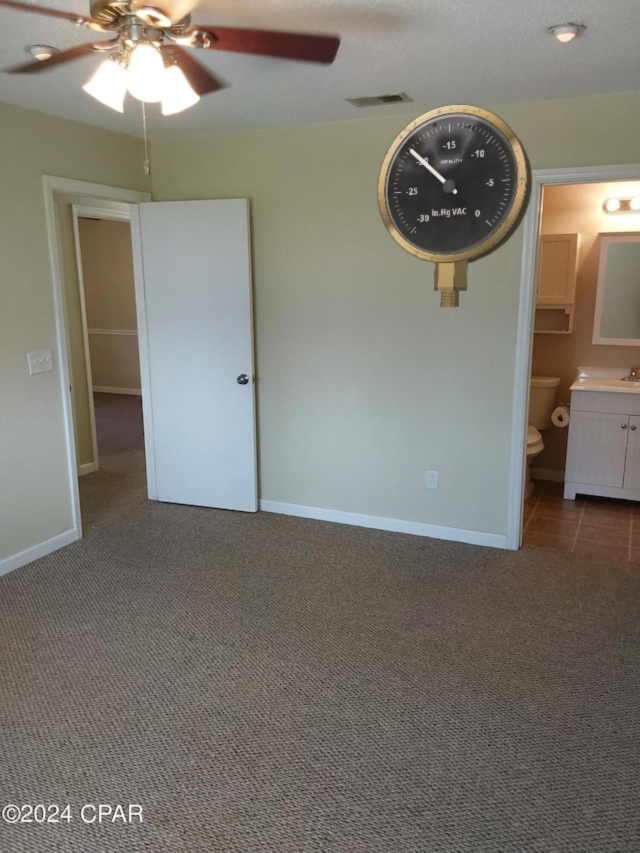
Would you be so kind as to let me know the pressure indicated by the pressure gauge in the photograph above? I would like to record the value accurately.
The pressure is -20 inHg
